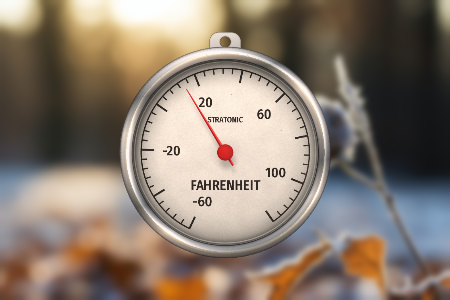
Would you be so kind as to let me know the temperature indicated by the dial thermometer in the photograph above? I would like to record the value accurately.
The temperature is 14 °F
